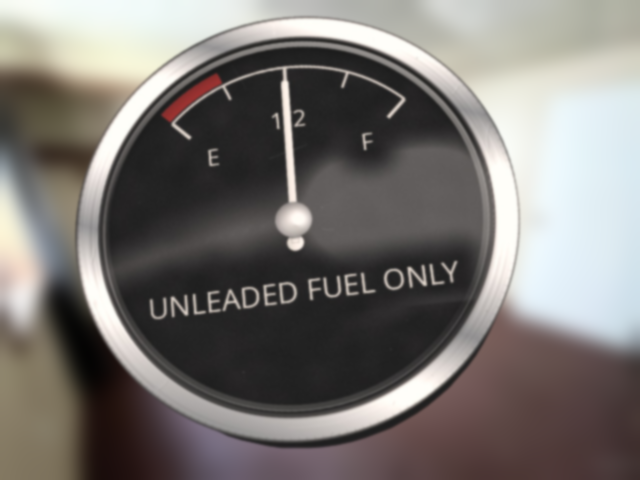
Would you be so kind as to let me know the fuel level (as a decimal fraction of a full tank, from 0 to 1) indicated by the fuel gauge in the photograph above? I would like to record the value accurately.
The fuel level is 0.5
